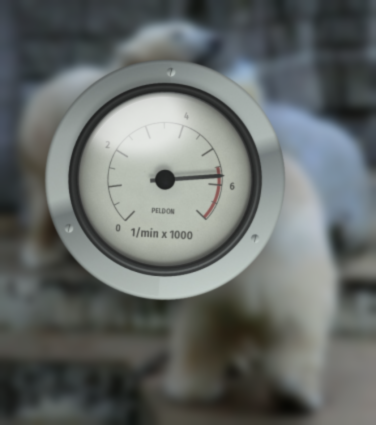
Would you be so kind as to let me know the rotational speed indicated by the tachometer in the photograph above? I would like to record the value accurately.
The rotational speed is 5750 rpm
